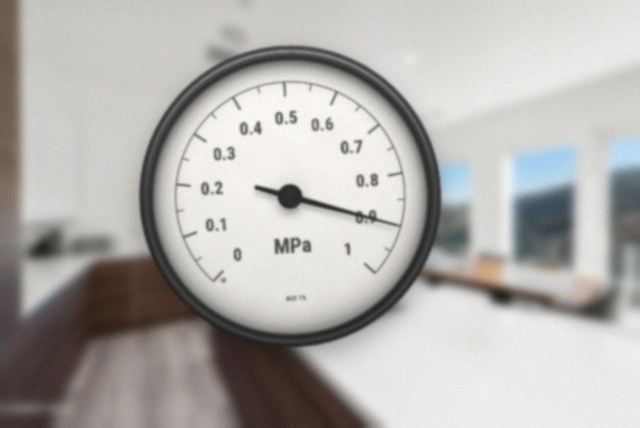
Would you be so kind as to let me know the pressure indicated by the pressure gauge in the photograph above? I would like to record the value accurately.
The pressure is 0.9 MPa
